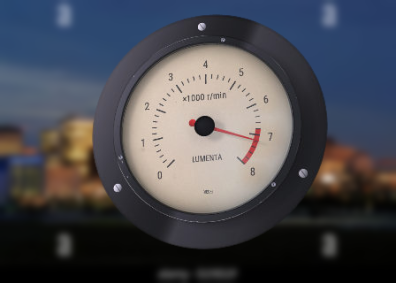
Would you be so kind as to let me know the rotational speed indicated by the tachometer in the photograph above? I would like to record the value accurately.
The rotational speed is 7200 rpm
